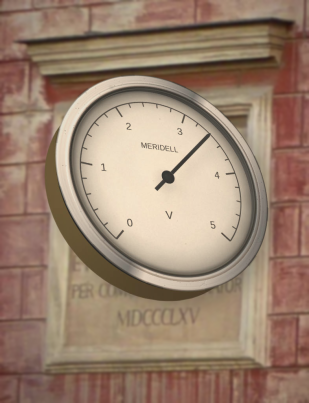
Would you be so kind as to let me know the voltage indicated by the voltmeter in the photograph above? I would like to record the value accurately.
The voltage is 3.4 V
